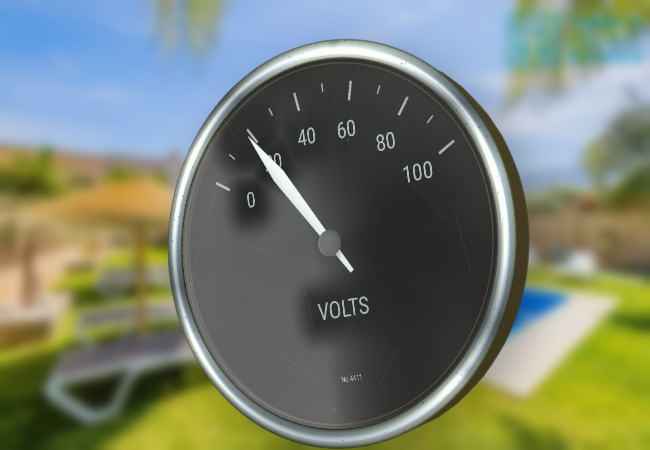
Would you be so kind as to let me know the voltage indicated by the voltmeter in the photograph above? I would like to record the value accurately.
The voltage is 20 V
